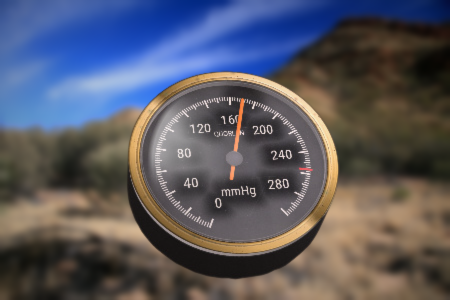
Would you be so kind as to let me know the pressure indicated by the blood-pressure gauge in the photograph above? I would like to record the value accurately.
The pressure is 170 mmHg
